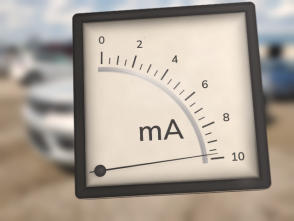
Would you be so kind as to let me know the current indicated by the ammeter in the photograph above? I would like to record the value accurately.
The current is 9.75 mA
